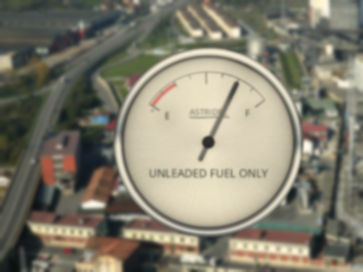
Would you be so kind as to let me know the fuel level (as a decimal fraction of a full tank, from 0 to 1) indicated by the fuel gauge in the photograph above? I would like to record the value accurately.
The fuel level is 0.75
